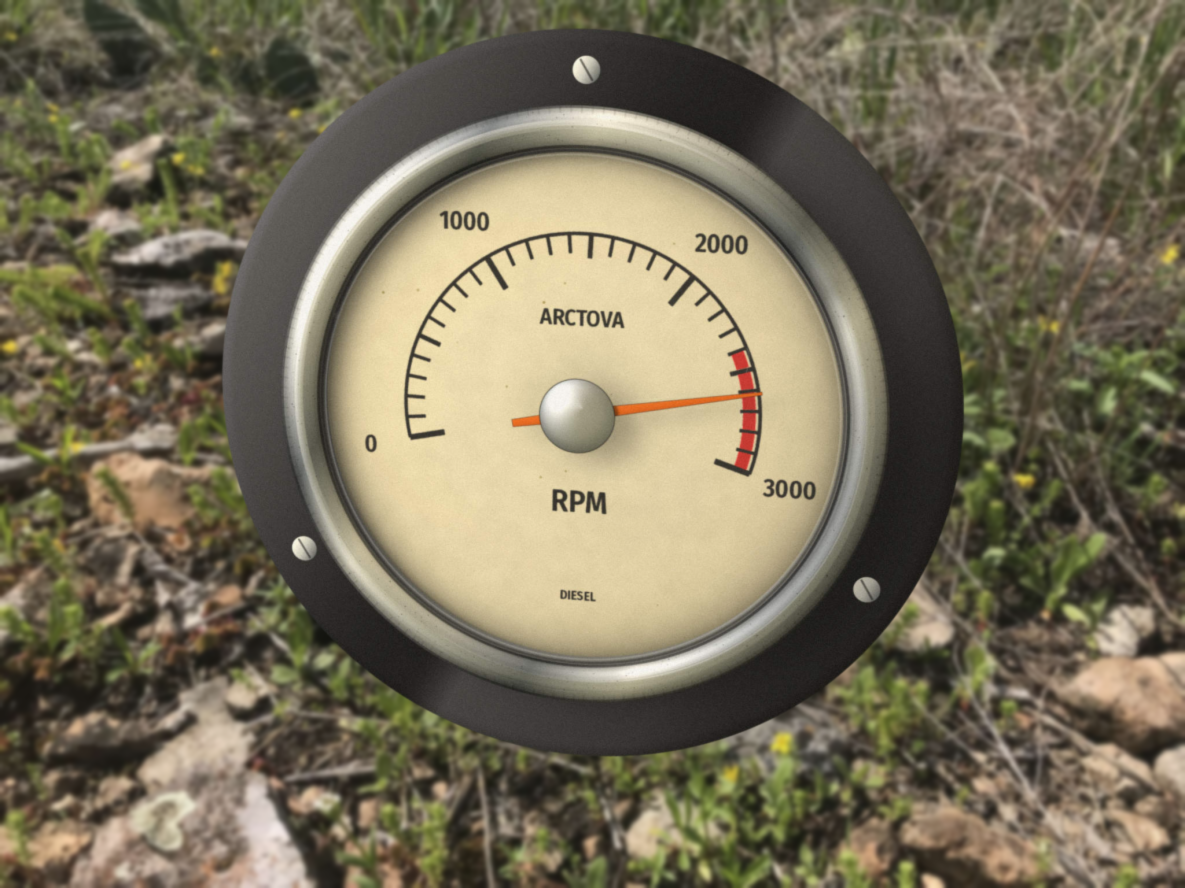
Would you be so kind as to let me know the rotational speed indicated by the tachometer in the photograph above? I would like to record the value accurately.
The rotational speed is 2600 rpm
